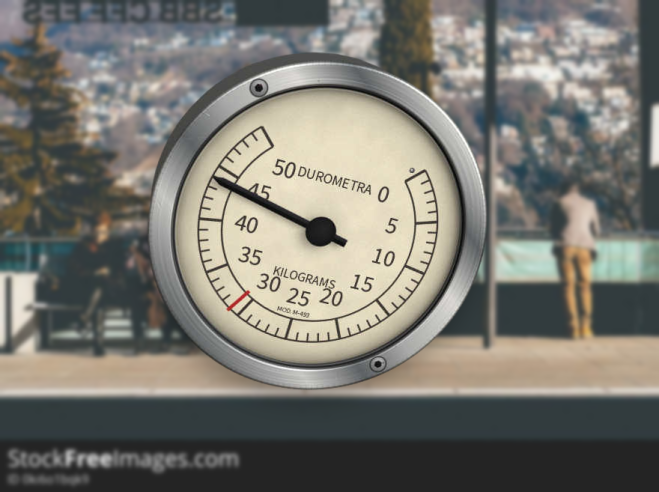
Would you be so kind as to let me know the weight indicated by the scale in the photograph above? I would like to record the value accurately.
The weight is 44 kg
